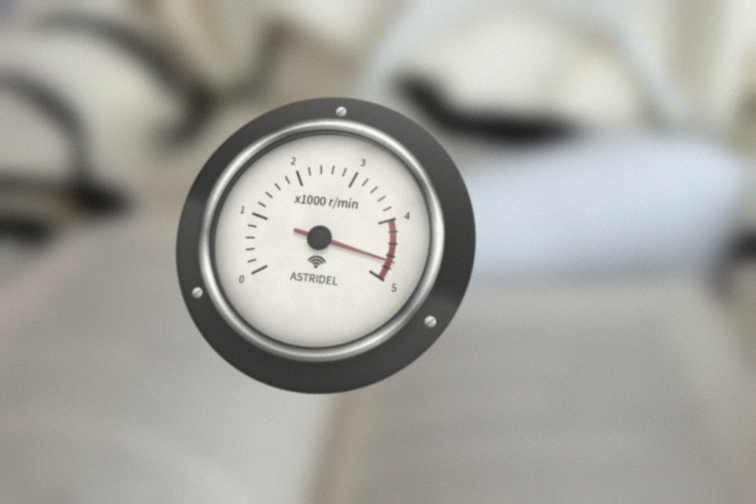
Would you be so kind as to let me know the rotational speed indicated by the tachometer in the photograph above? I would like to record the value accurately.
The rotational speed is 4700 rpm
